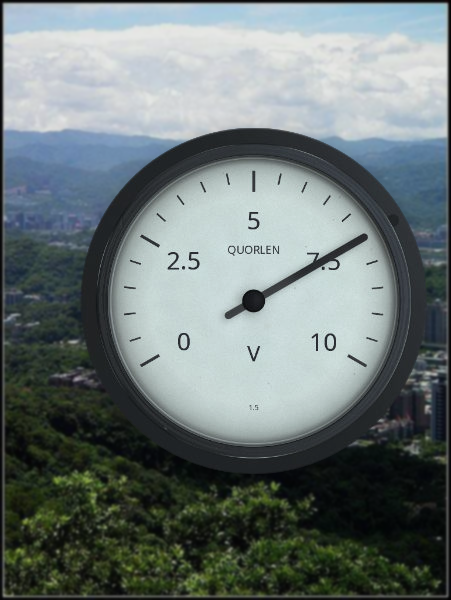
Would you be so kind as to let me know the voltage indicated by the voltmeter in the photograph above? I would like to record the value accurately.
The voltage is 7.5 V
